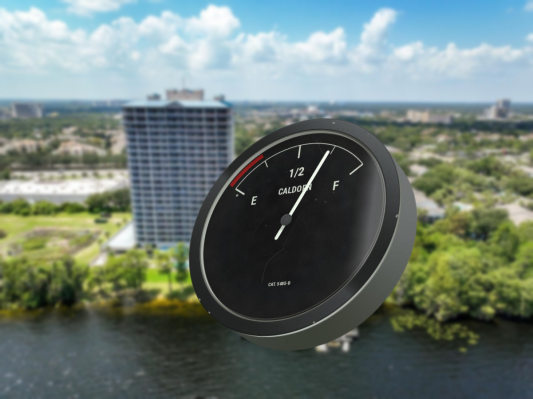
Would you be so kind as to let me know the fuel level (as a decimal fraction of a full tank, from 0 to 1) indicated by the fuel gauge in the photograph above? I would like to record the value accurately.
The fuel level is 0.75
